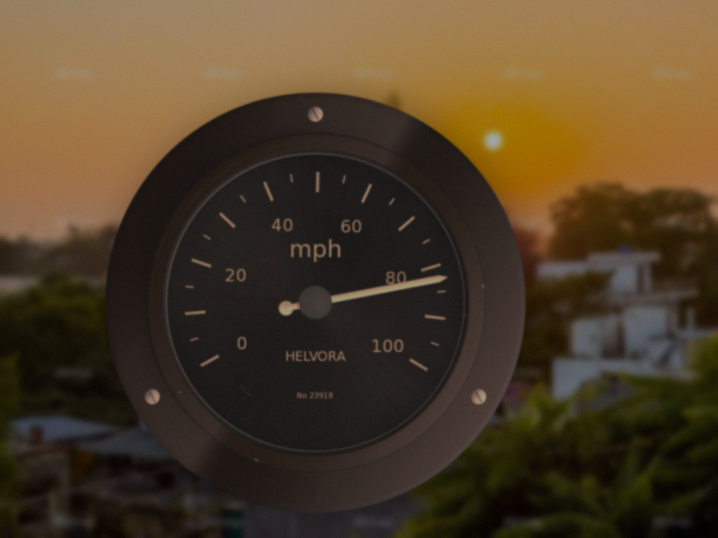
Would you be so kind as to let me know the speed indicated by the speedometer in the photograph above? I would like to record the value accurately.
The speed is 82.5 mph
